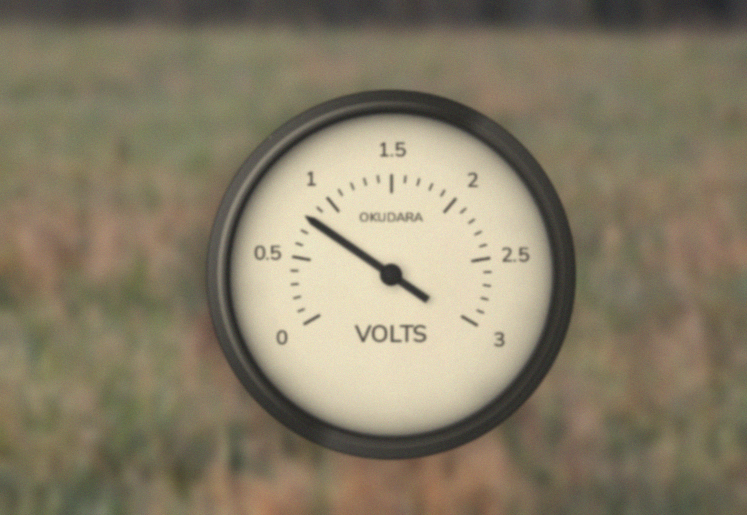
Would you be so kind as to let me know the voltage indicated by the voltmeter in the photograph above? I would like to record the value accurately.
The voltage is 0.8 V
